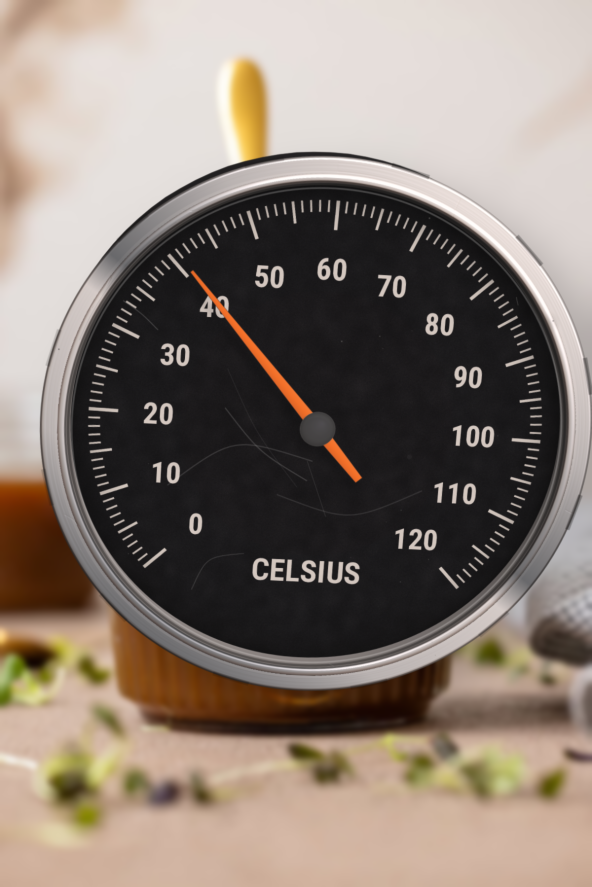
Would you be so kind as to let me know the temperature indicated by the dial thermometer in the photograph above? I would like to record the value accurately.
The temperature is 41 °C
